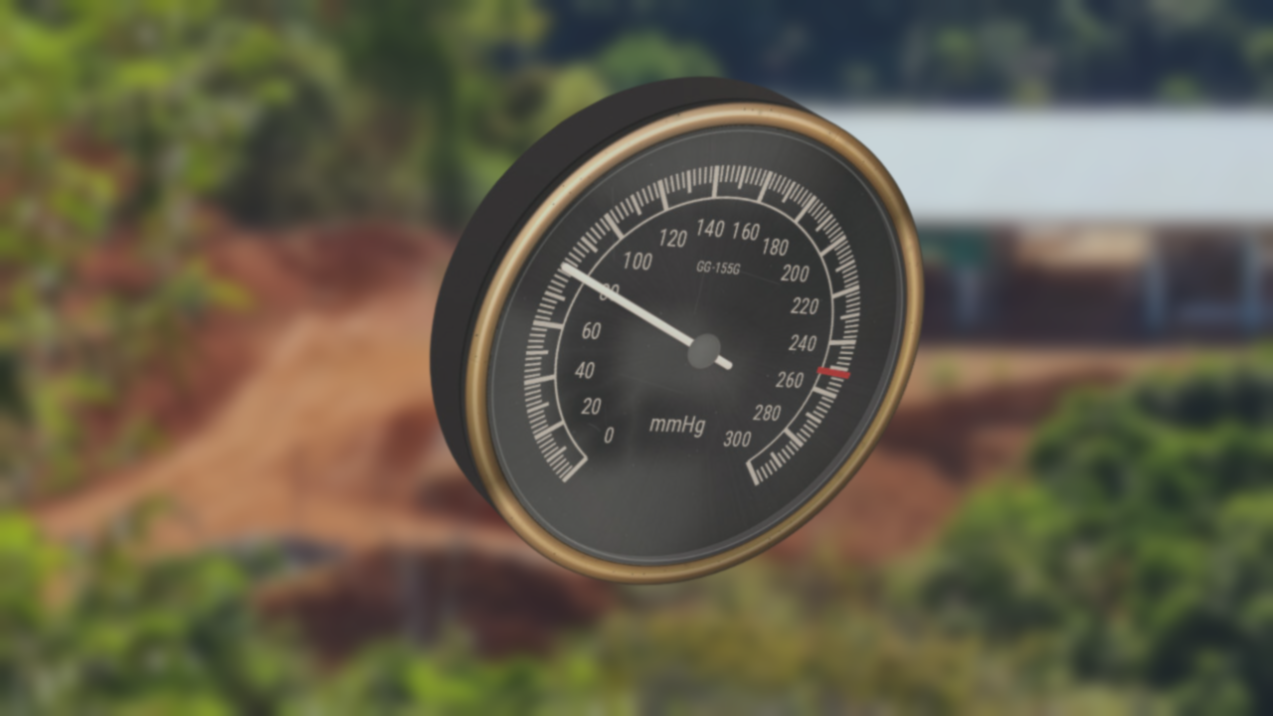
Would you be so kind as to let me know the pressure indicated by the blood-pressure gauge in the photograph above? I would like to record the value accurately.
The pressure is 80 mmHg
